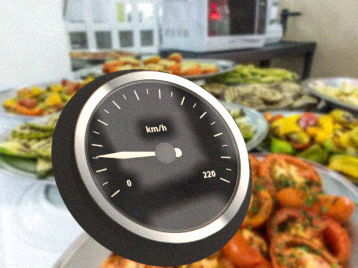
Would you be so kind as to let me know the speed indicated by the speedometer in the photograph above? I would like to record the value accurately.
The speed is 30 km/h
